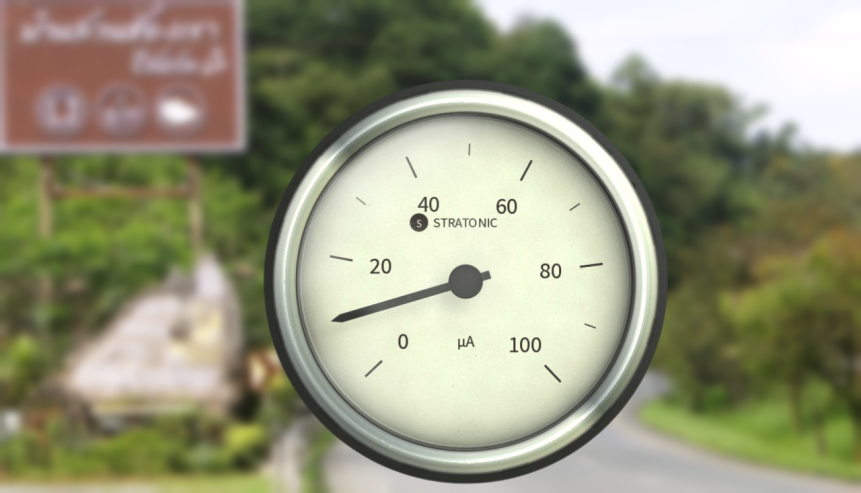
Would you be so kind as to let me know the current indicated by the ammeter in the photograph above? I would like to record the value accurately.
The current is 10 µA
